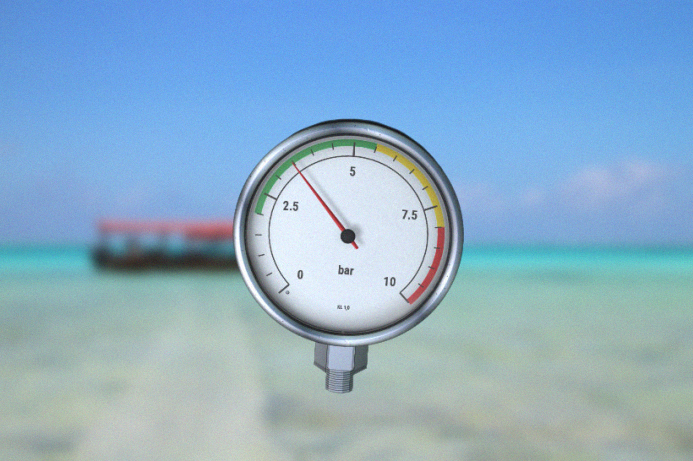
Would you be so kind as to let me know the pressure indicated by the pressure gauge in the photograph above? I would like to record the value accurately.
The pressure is 3.5 bar
